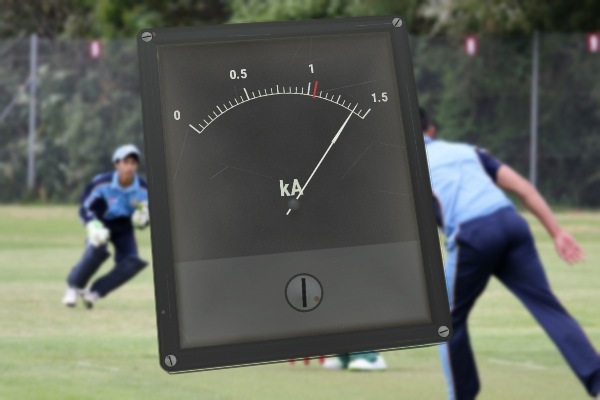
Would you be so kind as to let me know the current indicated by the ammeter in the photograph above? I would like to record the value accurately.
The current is 1.4 kA
